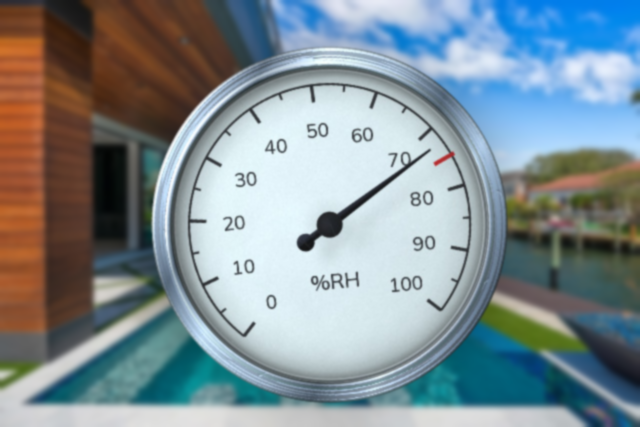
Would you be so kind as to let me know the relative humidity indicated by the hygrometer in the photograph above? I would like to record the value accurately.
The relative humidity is 72.5 %
